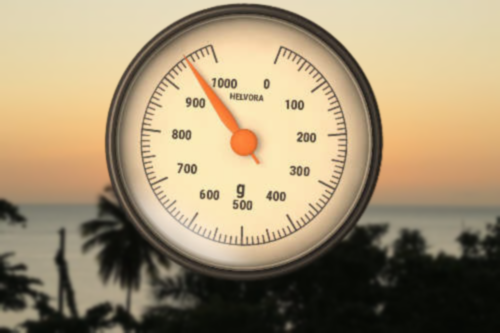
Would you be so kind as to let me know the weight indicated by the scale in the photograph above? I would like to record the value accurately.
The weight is 950 g
